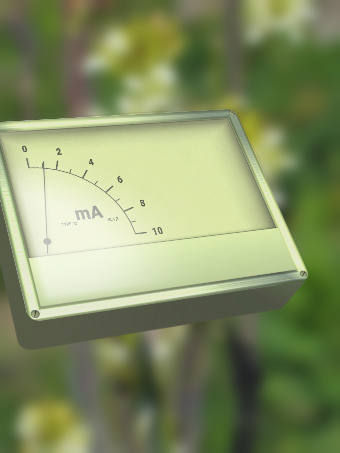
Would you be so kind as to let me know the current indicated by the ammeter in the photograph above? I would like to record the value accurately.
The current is 1 mA
